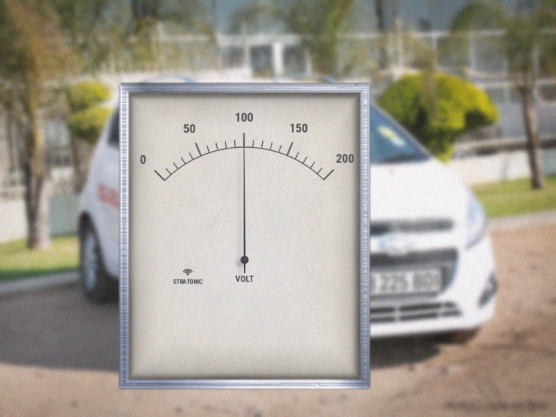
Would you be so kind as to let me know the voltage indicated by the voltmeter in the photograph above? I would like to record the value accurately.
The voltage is 100 V
